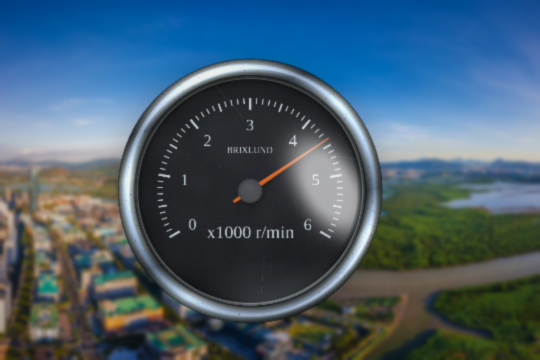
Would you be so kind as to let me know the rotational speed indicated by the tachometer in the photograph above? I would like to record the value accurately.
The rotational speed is 4400 rpm
